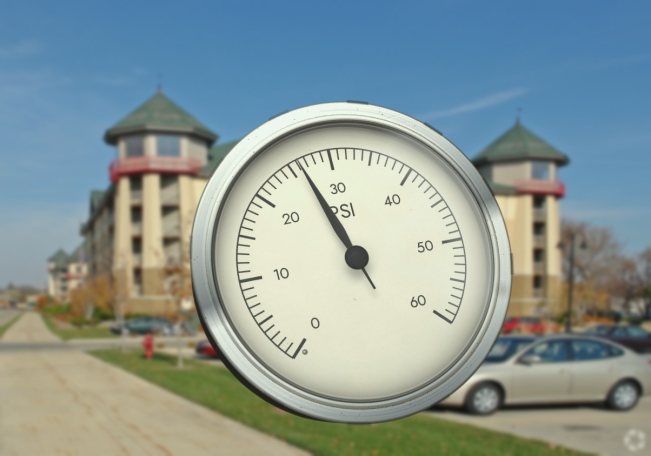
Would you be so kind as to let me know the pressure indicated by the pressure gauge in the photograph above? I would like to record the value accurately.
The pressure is 26 psi
